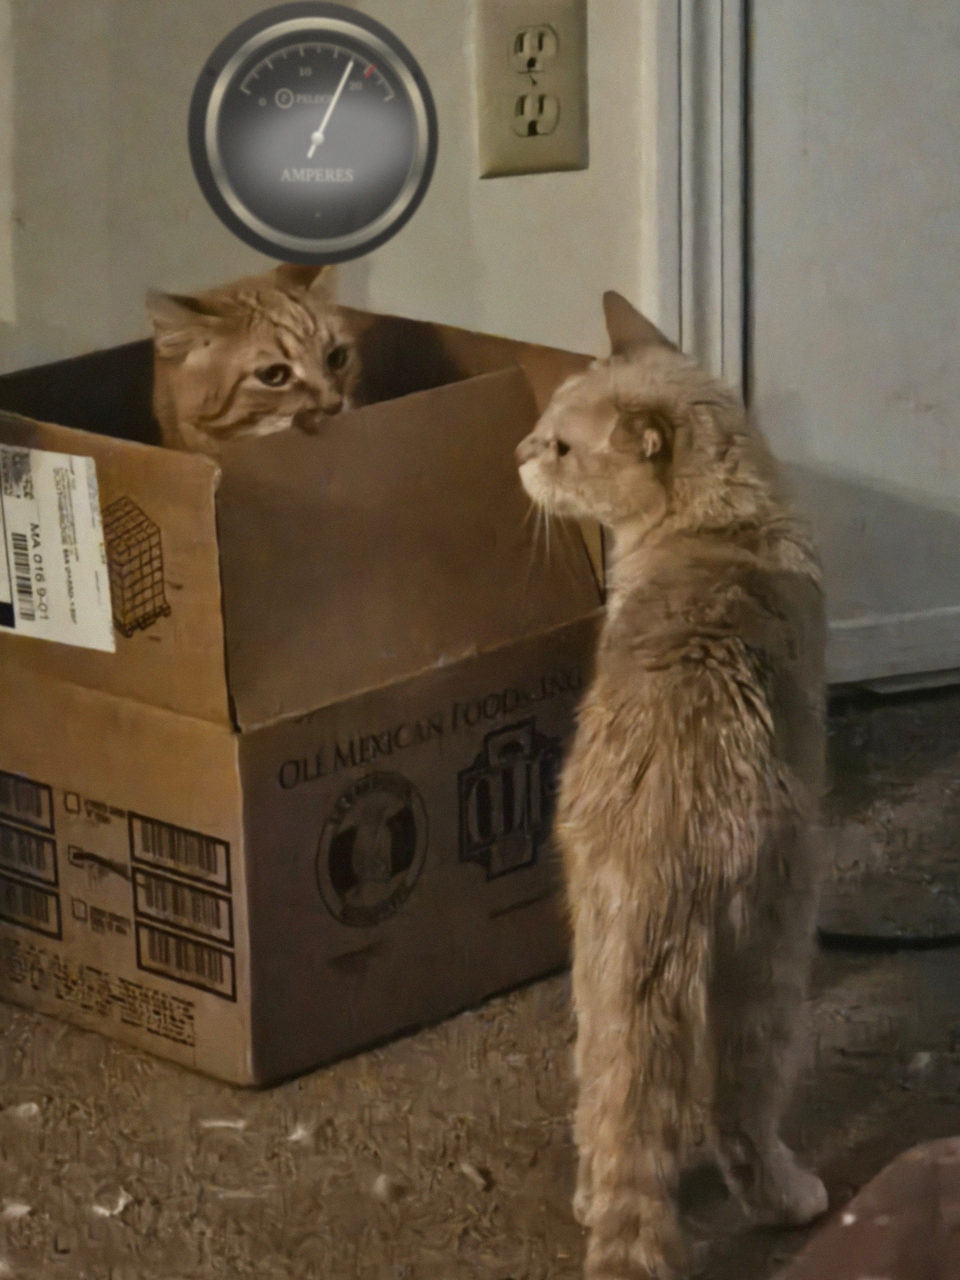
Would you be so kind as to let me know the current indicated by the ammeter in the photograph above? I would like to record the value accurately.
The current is 17.5 A
